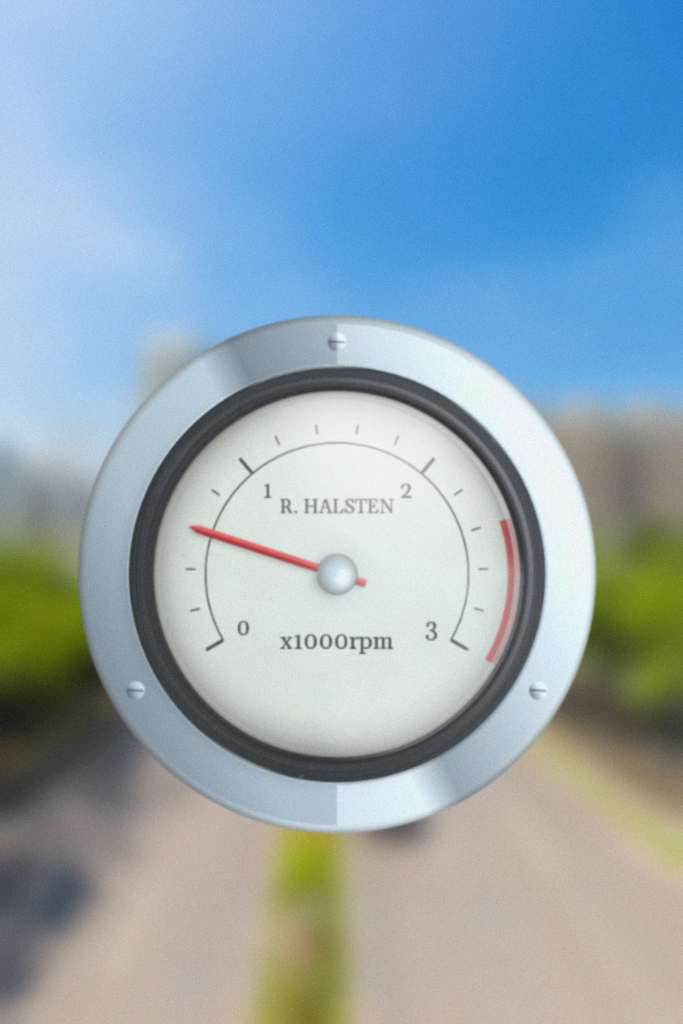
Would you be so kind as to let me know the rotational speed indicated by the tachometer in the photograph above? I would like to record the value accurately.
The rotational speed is 600 rpm
